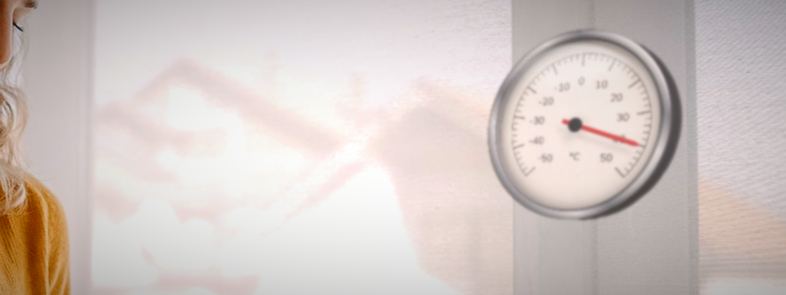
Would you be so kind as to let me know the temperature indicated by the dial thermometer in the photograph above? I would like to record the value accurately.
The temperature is 40 °C
